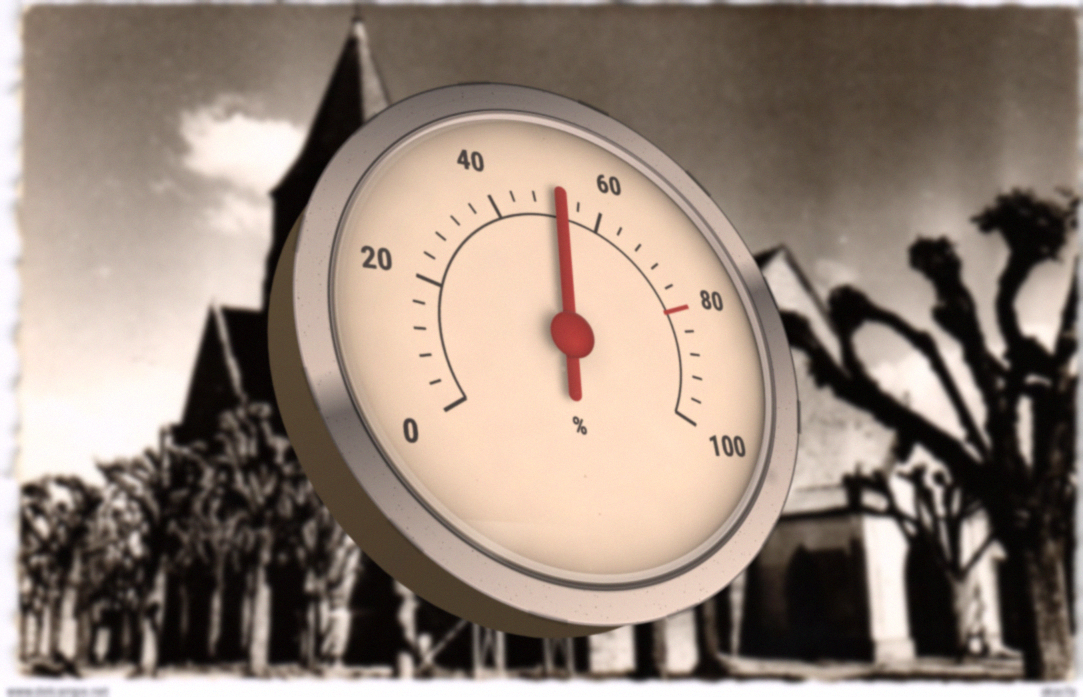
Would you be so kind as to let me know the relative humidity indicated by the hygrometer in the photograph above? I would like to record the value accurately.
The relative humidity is 52 %
